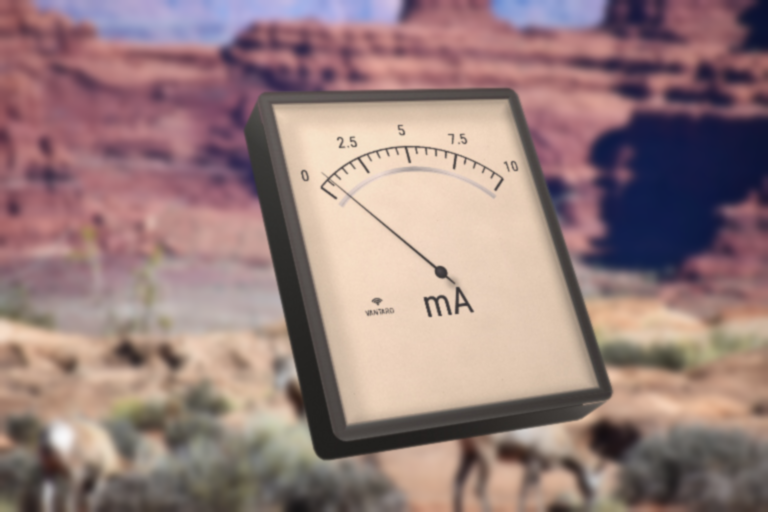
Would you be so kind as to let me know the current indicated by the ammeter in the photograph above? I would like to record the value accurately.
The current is 0.5 mA
